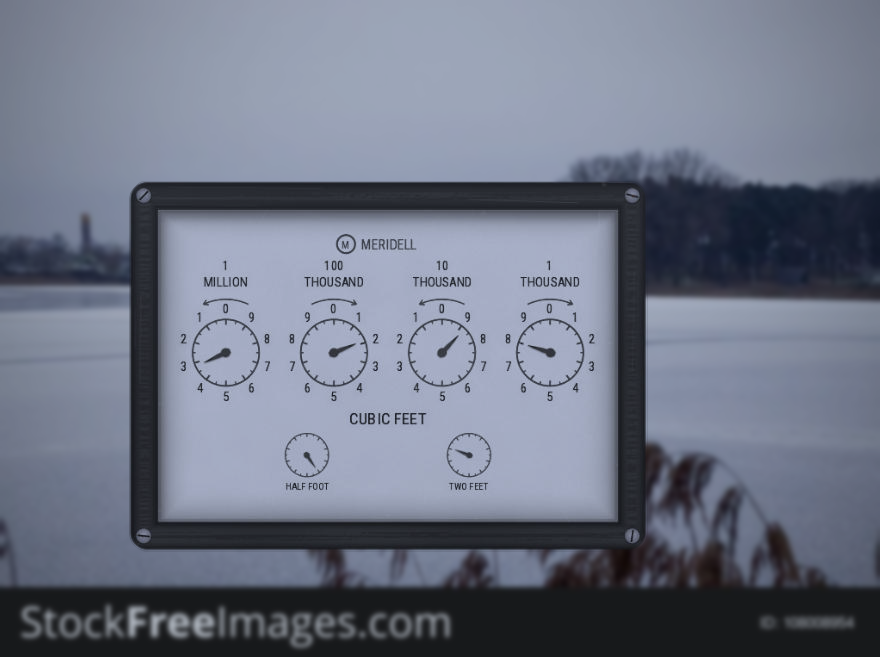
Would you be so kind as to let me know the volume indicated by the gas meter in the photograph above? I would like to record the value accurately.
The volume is 318800 ft³
